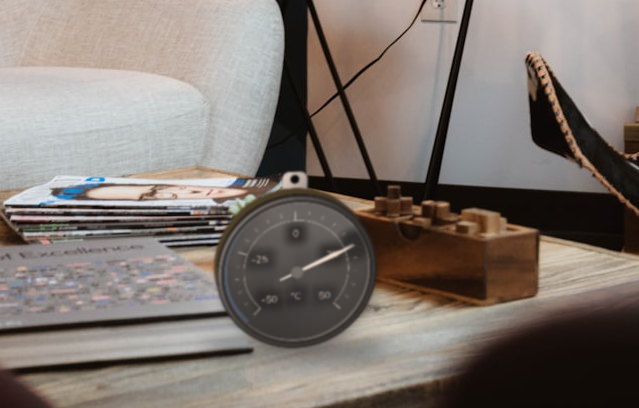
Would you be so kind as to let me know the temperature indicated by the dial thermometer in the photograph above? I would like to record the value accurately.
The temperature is 25 °C
